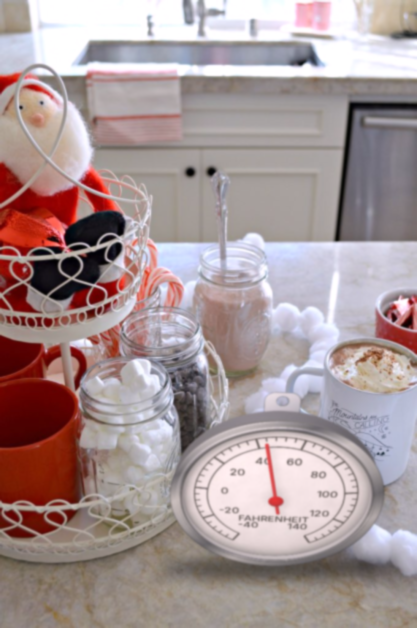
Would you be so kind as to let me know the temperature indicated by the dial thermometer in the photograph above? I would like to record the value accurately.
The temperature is 44 °F
